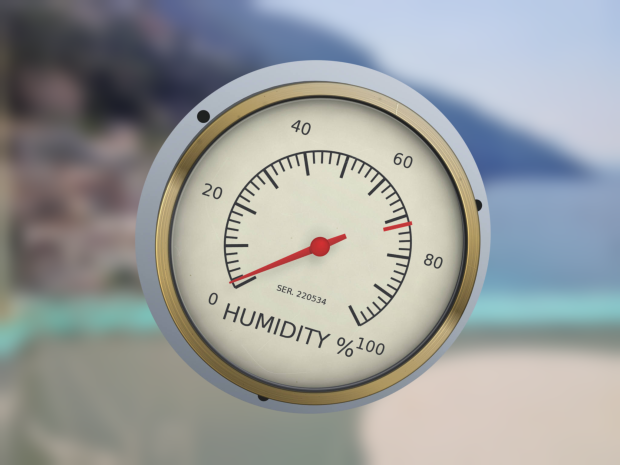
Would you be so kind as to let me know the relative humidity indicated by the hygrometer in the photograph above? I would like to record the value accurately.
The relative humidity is 2 %
